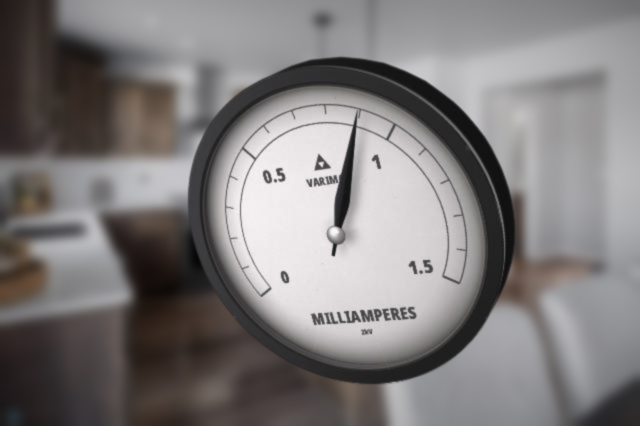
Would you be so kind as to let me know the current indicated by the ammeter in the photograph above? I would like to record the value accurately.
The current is 0.9 mA
